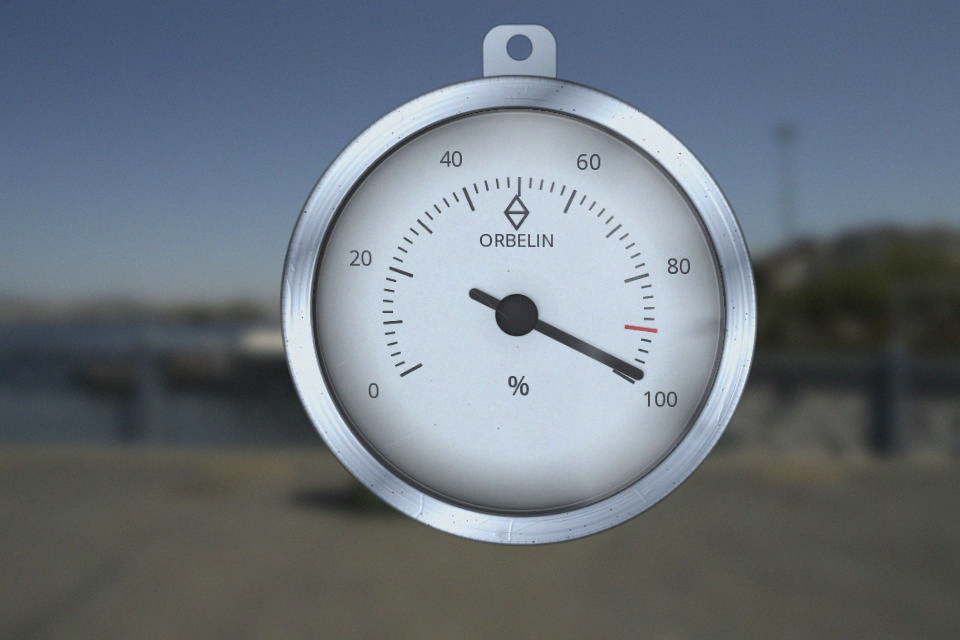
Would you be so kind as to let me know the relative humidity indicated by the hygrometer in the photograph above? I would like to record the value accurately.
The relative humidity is 98 %
